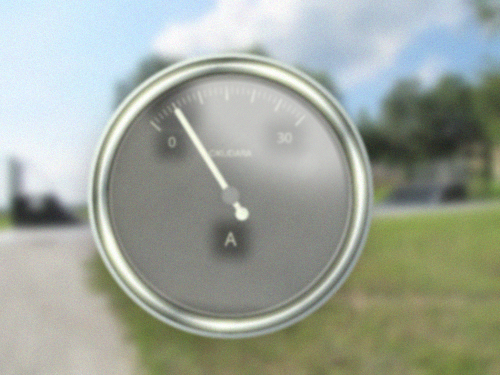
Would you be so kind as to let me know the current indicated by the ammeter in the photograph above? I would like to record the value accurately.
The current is 5 A
